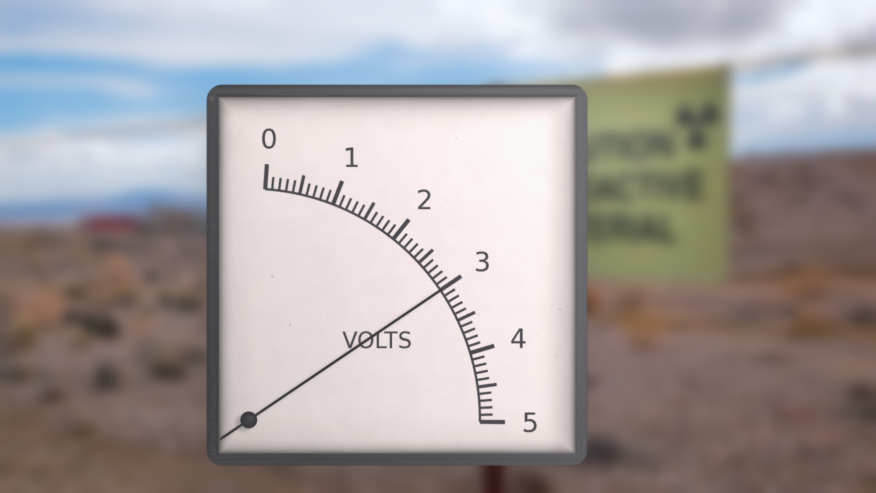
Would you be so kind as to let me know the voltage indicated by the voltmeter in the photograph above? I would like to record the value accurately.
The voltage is 3 V
